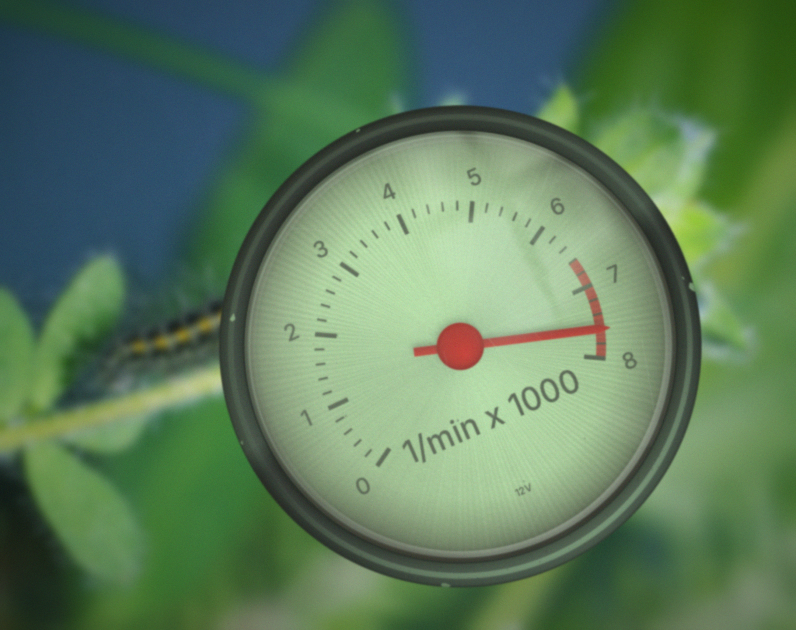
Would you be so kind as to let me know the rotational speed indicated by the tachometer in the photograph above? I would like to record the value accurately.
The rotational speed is 7600 rpm
